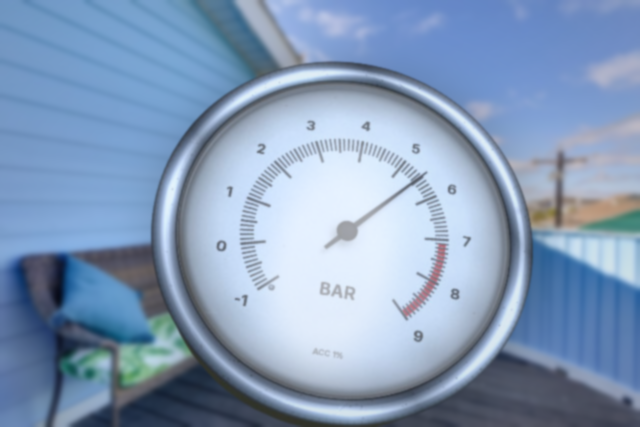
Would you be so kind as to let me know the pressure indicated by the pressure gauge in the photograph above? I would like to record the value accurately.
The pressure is 5.5 bar
